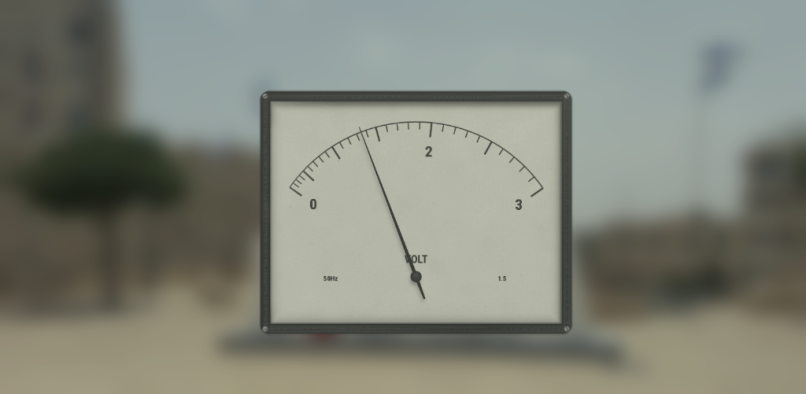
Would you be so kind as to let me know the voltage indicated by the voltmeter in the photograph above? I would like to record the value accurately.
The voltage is 1.35 V
